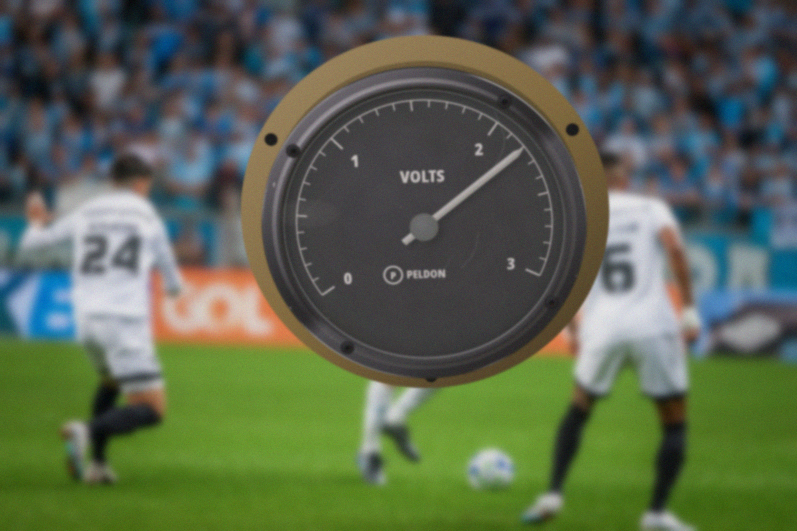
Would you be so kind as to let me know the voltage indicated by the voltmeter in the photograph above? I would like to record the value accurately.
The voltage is 2.2 V
